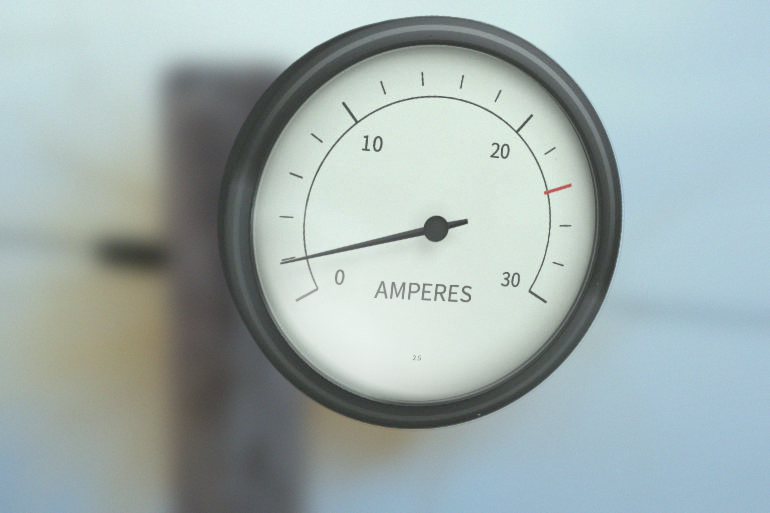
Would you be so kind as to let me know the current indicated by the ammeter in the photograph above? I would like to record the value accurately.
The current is 2 A
